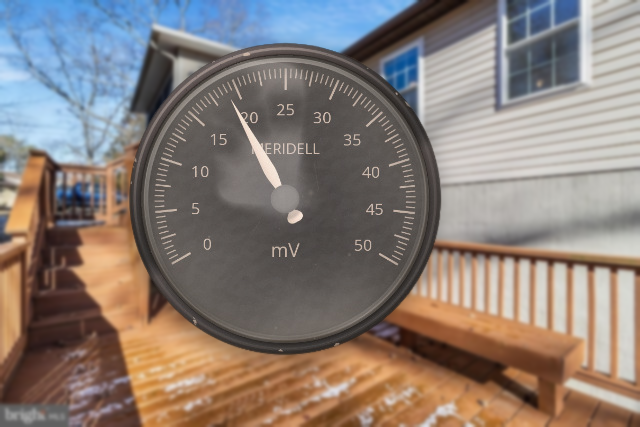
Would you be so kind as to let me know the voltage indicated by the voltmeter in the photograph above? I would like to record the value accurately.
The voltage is 19 mV
